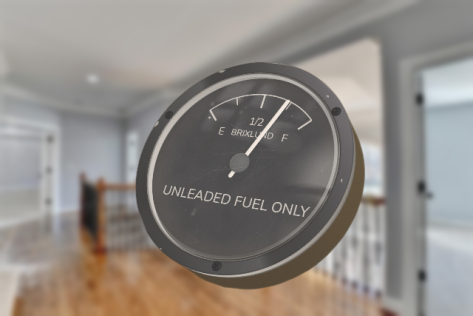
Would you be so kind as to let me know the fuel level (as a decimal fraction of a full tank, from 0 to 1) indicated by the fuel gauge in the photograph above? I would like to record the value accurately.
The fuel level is 0.75
